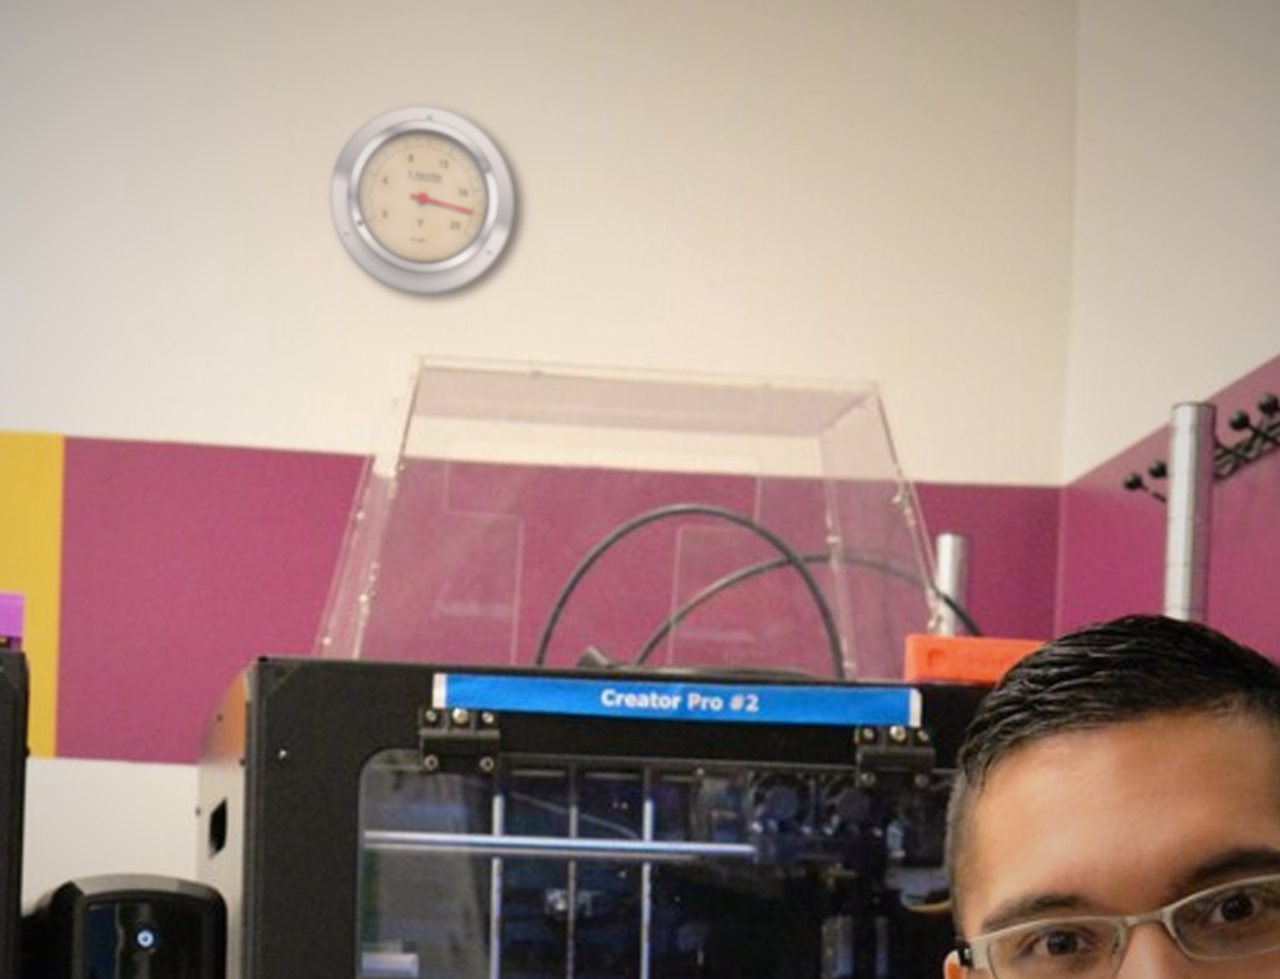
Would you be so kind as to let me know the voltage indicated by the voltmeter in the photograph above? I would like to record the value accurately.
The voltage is 18 V
